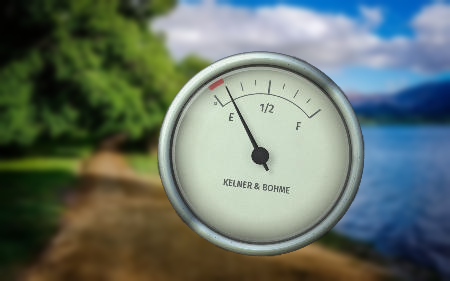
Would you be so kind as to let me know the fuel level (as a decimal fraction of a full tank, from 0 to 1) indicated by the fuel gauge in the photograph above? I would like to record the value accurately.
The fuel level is 0.125
